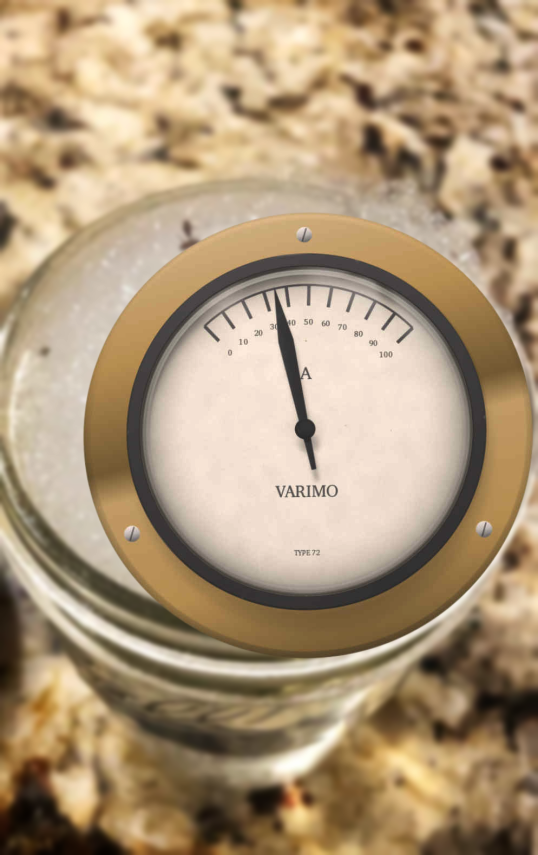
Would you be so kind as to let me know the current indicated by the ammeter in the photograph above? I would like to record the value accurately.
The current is 35 A
